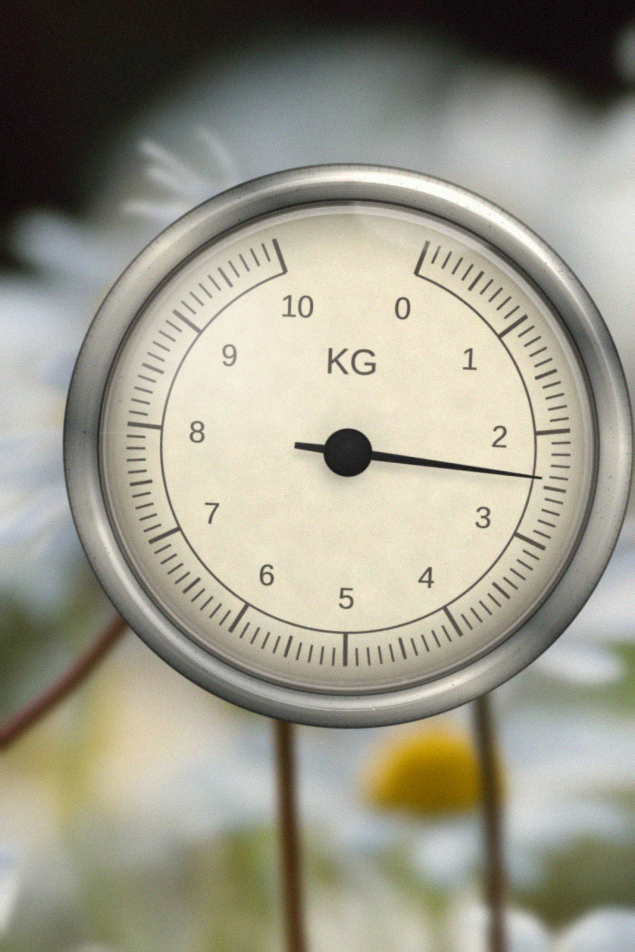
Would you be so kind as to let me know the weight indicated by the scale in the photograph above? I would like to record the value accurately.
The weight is 2.4 kg
